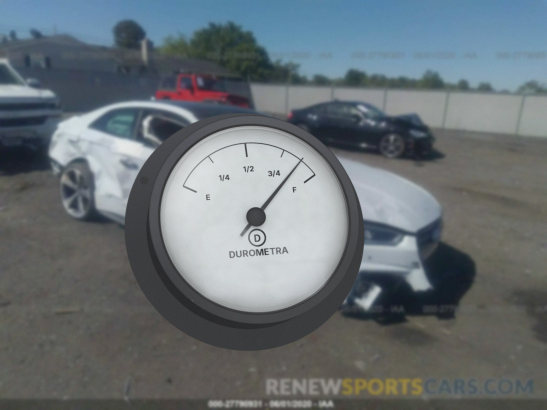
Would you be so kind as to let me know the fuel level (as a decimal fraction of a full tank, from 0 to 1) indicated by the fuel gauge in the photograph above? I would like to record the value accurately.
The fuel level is 0.875
